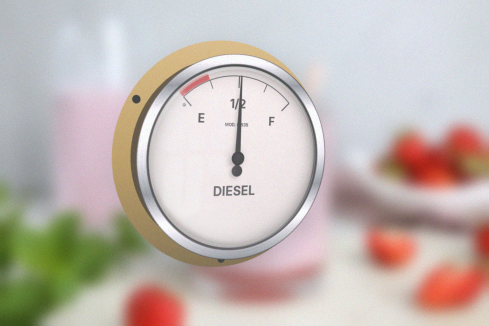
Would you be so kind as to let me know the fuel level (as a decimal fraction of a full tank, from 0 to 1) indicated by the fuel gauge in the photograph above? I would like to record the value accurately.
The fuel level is 0.5
